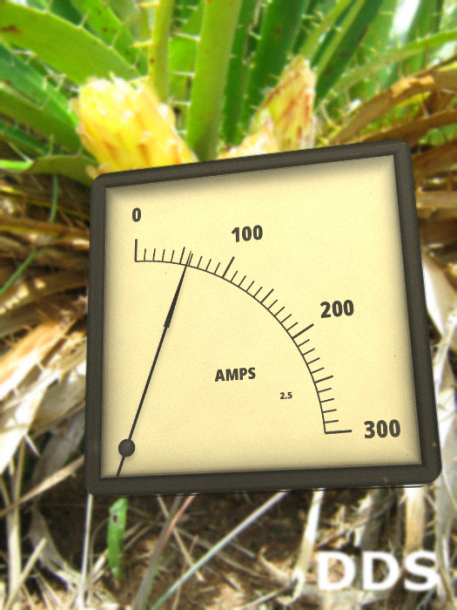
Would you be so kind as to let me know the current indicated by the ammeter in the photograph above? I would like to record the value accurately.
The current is 60 A
